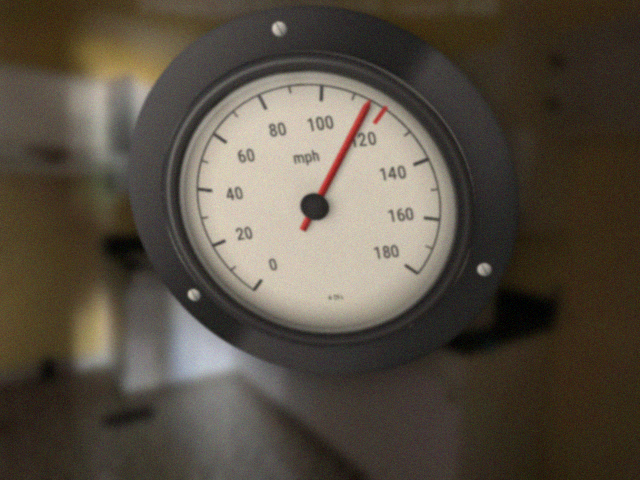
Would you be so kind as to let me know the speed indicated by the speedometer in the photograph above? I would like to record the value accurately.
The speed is 115 mph
